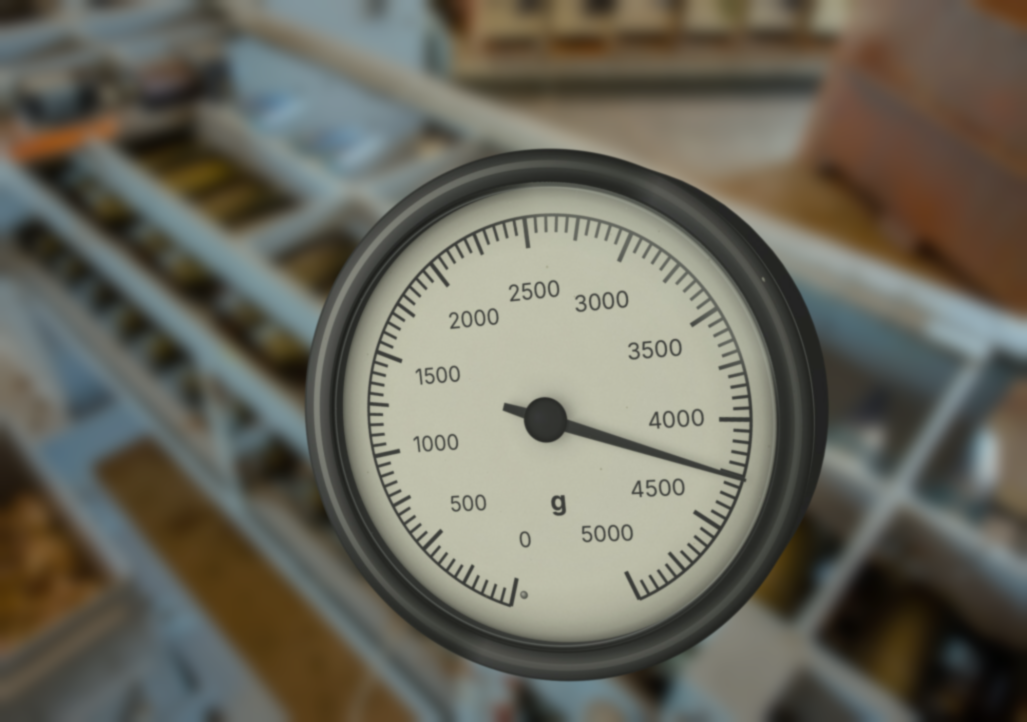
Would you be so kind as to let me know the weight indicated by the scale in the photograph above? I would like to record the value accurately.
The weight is 4250 g
